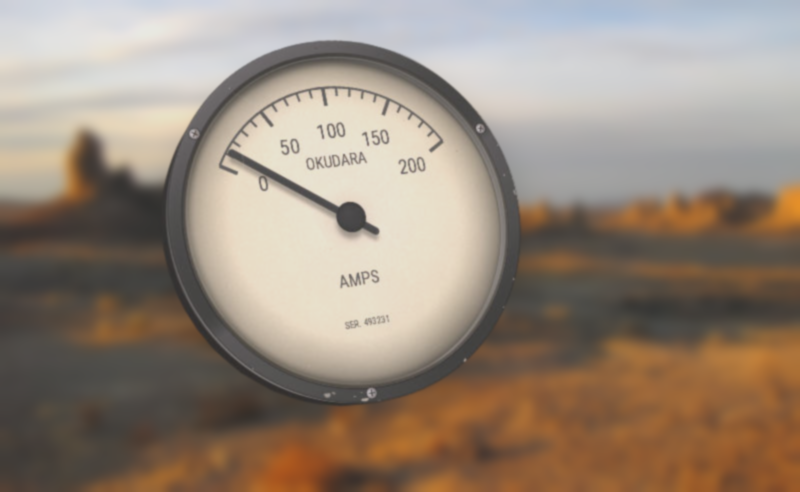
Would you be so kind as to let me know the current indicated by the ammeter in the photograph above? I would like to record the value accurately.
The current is 10 A
